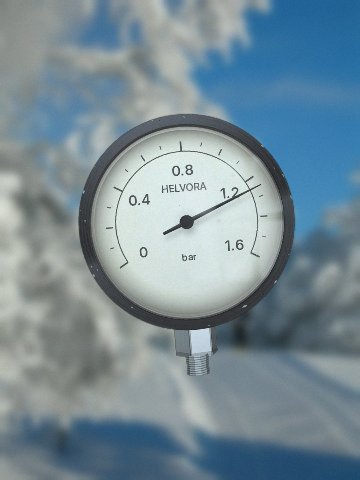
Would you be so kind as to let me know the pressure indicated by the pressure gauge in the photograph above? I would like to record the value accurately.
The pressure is 1.25 bar
